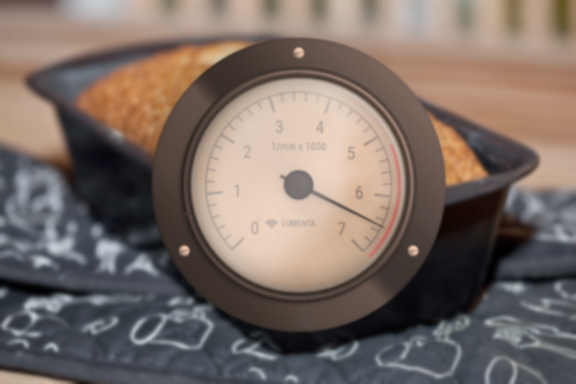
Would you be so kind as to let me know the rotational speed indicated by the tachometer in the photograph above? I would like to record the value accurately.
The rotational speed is 6500 rpm
